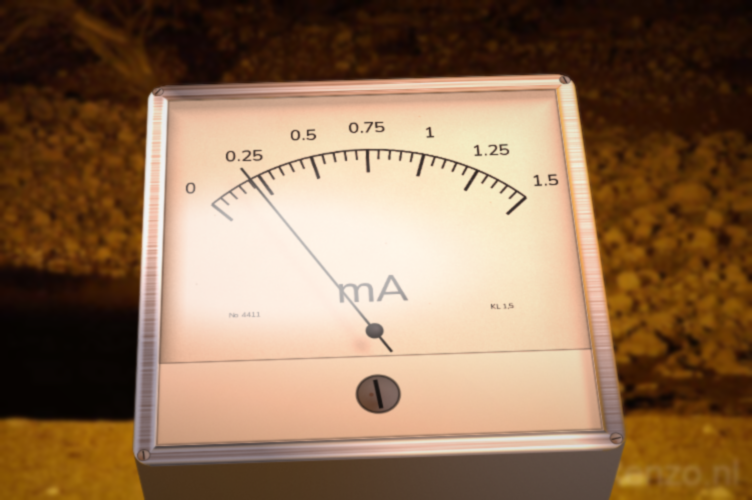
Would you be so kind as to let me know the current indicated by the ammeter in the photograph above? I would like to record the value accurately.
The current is 0.2 mA
